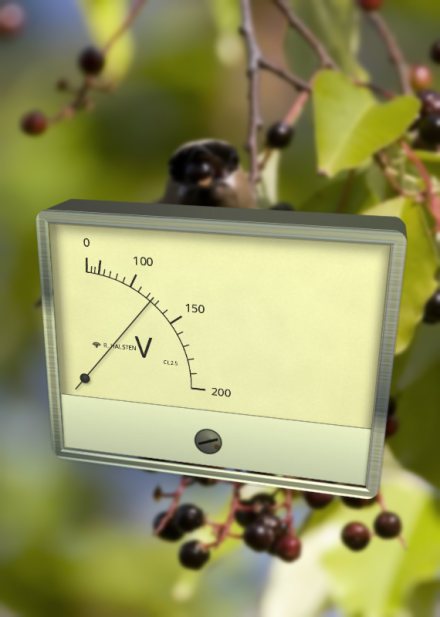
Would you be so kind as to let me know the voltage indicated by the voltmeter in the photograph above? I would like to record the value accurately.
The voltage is 125 V
